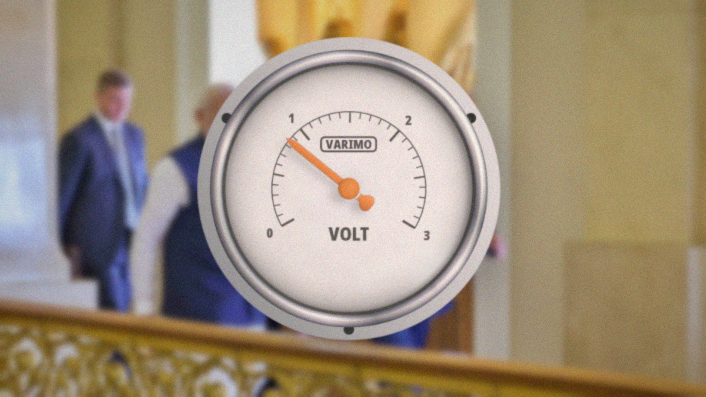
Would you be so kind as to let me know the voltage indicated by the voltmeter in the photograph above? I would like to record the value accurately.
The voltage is 0.85 V
